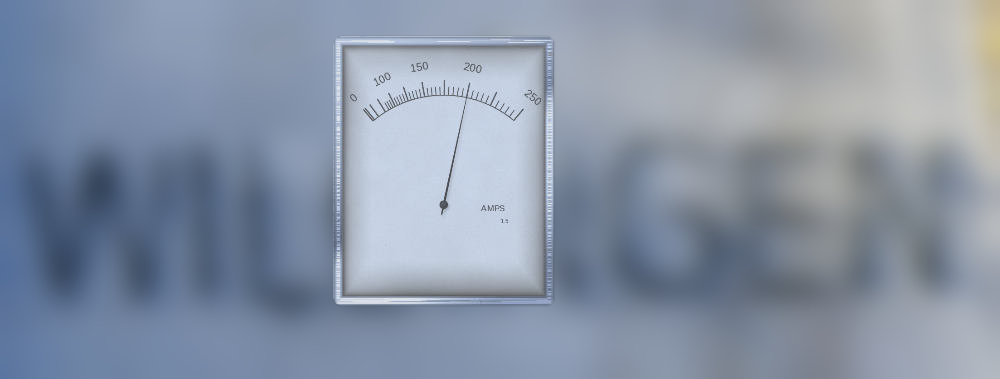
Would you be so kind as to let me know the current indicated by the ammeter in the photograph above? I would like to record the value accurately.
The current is 200 A
